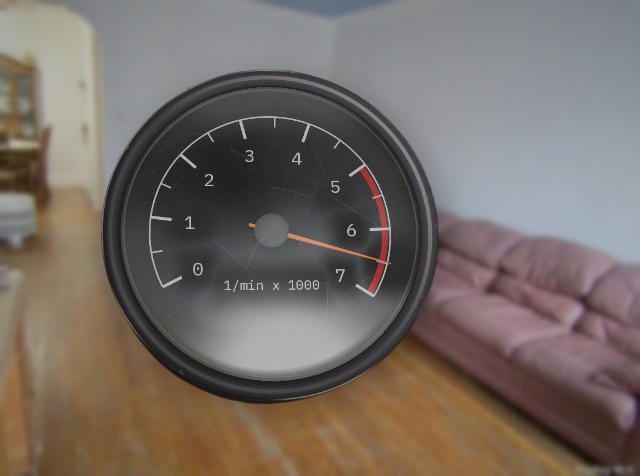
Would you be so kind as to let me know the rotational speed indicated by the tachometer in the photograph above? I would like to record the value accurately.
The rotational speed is 6500 rpm
